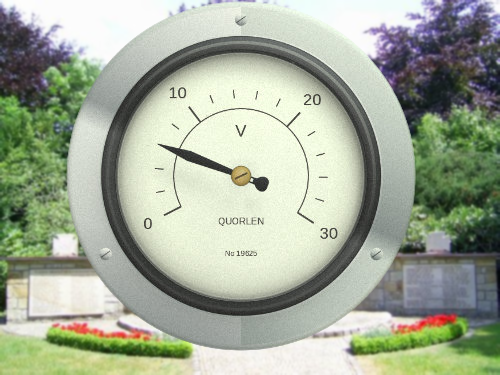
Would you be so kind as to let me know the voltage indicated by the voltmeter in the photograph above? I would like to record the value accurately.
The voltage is 6 V
